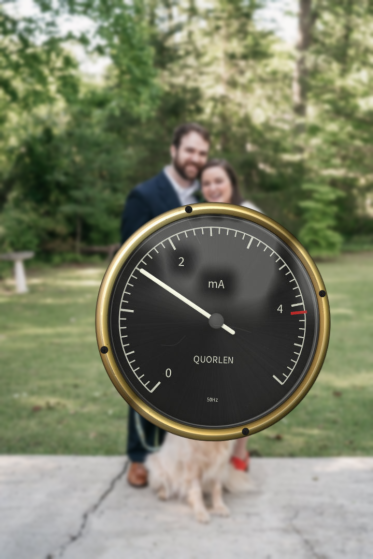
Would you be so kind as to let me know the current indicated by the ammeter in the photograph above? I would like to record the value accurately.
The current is 1.5 mA
